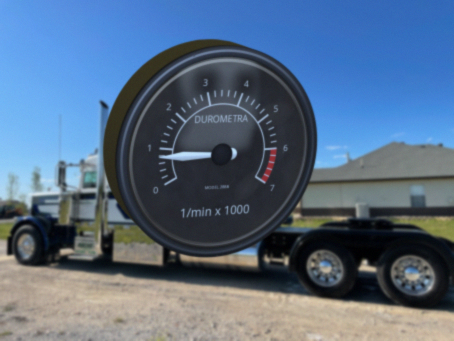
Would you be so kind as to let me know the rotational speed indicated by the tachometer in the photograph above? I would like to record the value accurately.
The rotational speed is 800 rpm
